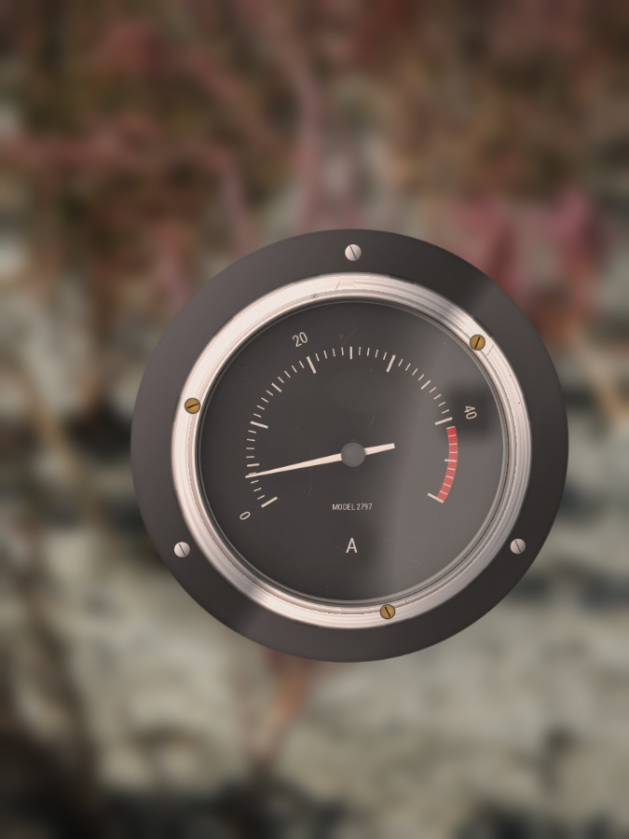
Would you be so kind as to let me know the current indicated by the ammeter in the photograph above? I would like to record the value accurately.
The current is 4 A
